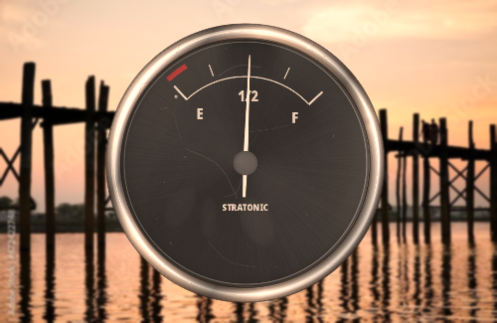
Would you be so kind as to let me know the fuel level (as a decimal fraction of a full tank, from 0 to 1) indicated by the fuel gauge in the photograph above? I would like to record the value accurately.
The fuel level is 0.5
